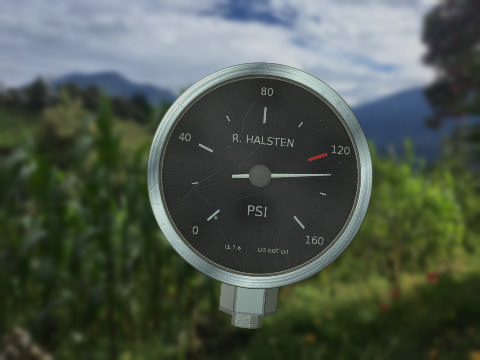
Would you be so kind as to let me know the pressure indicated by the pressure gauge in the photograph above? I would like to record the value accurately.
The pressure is 130 psi
